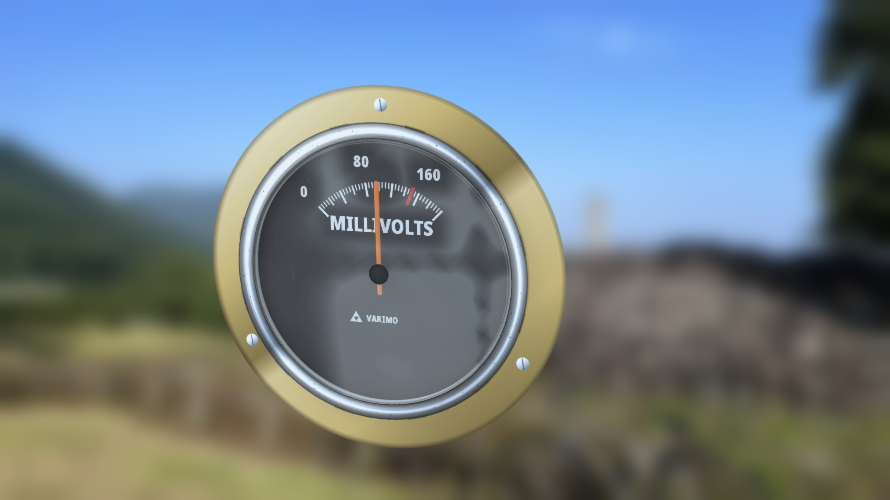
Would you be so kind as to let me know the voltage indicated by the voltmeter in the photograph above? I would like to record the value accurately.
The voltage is 100 mV
